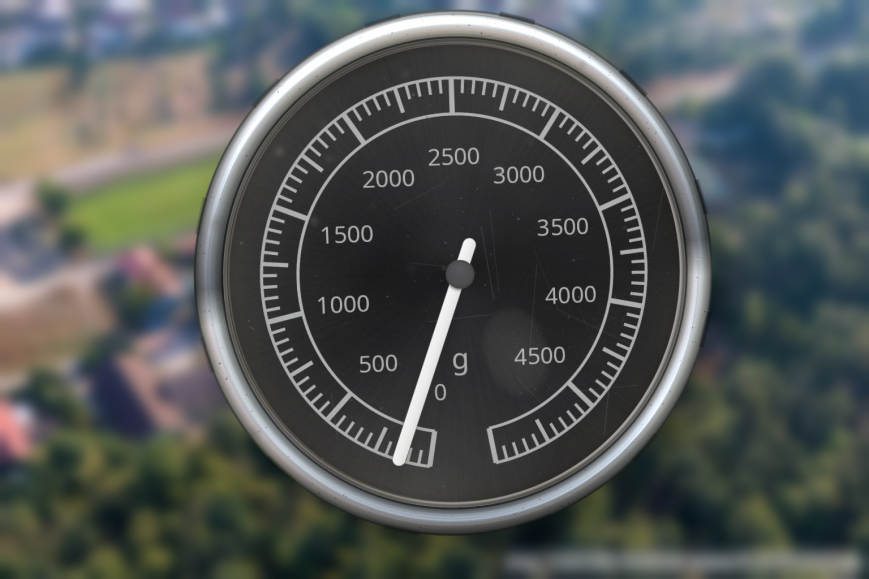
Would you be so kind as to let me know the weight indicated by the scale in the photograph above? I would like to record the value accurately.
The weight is 150 g
